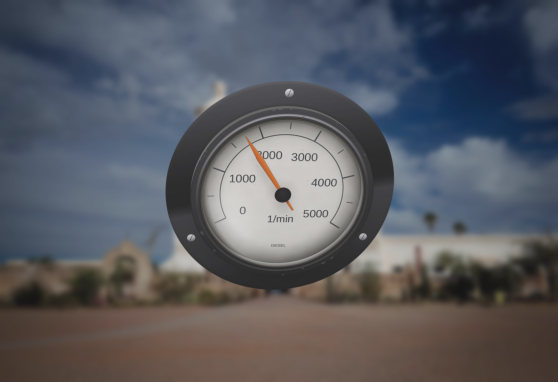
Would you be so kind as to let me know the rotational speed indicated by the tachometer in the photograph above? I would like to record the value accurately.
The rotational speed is 1750 rpm
